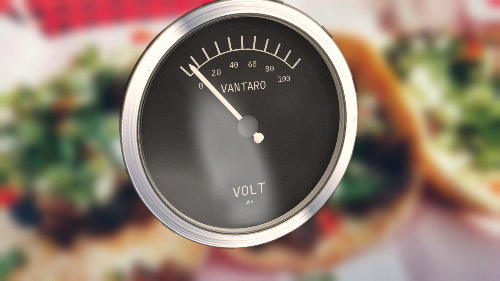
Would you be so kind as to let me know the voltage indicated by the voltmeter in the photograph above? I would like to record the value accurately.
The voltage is 5 V
